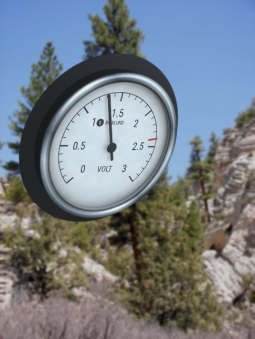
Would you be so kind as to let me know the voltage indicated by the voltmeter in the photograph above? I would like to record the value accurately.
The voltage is 1.3 V
